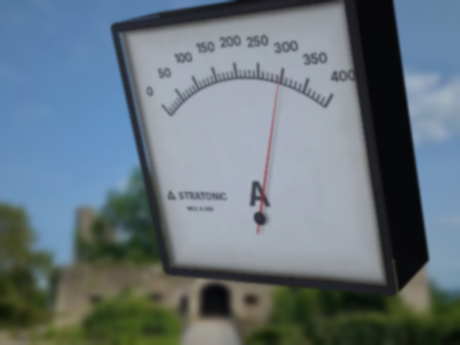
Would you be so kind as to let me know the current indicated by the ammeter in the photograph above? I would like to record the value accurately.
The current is 300 A
